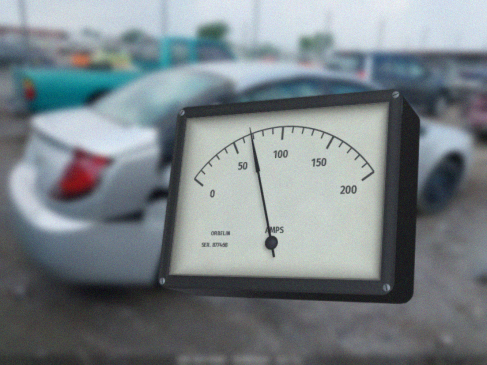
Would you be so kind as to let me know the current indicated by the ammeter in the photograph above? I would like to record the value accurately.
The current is 70 A
